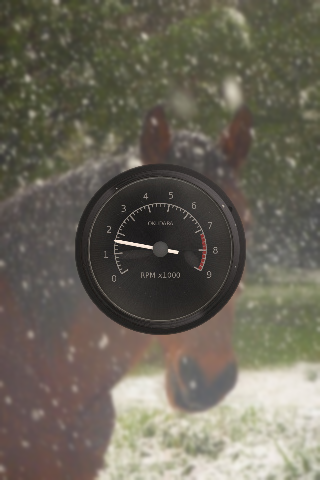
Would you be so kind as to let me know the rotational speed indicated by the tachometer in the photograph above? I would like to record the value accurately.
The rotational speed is 1600 rpm
